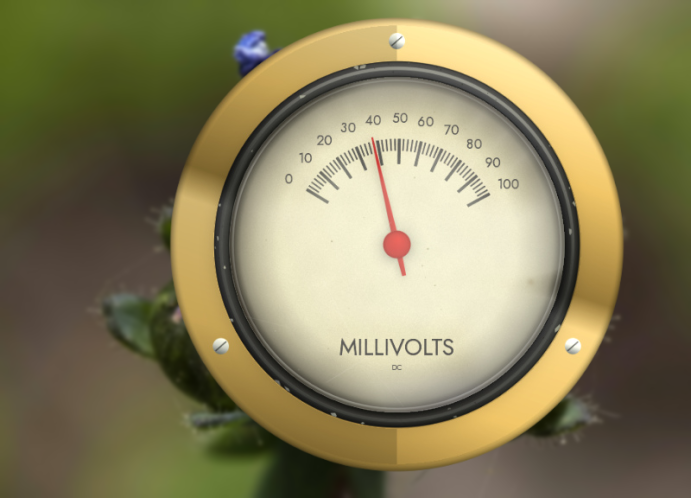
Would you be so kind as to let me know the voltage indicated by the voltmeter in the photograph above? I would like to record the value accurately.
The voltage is 38 mV
